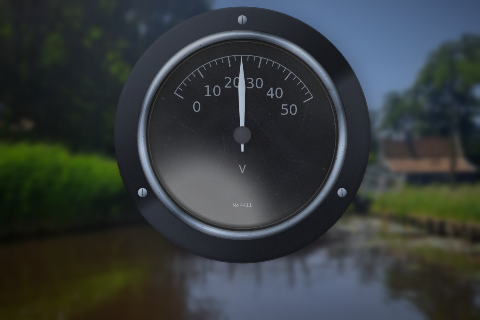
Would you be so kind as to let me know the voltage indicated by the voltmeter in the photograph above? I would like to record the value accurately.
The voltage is 24 V
